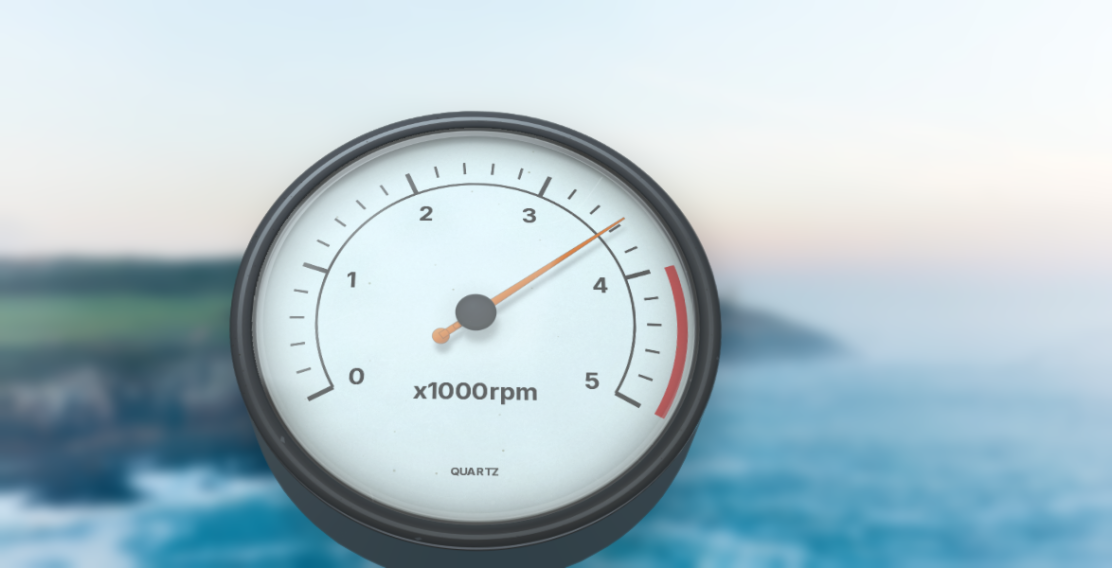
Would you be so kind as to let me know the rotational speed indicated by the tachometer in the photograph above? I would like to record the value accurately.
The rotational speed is 3600 rpm
